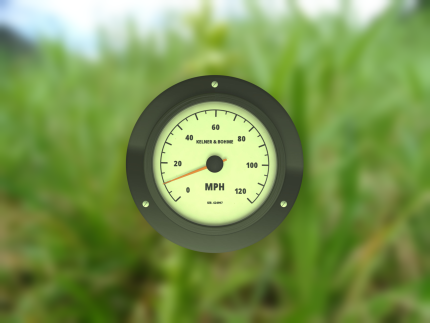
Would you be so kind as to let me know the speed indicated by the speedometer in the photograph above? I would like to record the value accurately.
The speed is 10 mph
